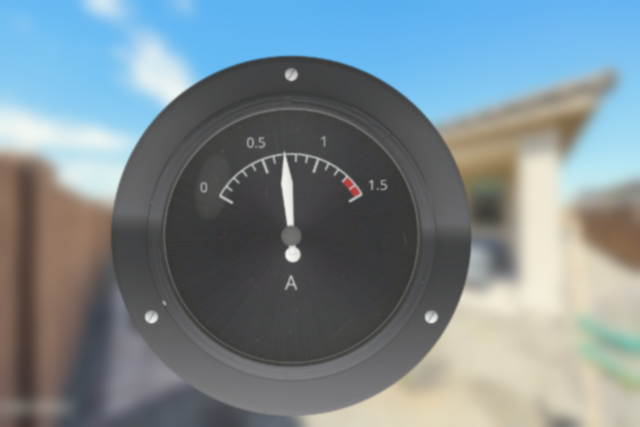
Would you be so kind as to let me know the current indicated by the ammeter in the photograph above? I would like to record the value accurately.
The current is 0.7 A
